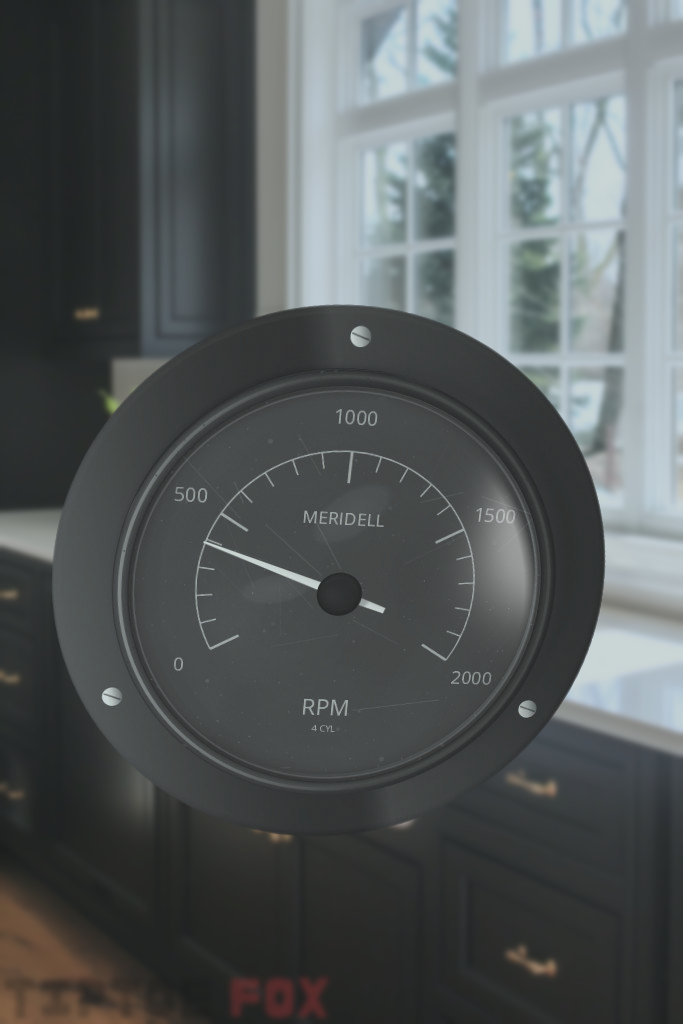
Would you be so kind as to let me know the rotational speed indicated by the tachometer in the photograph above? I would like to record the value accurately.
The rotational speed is 400 rpm
